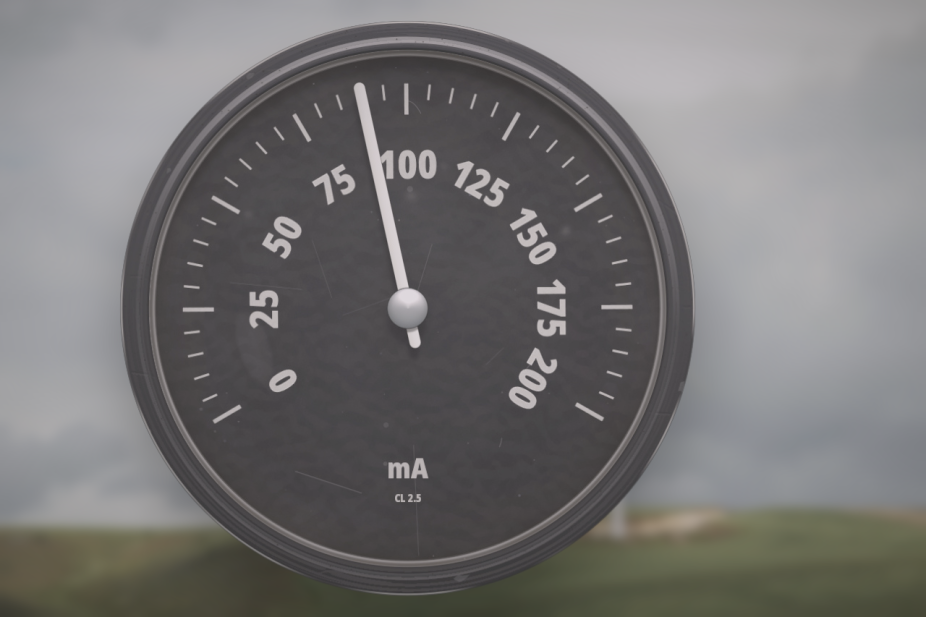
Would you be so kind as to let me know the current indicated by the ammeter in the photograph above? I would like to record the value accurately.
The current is 90 mA
